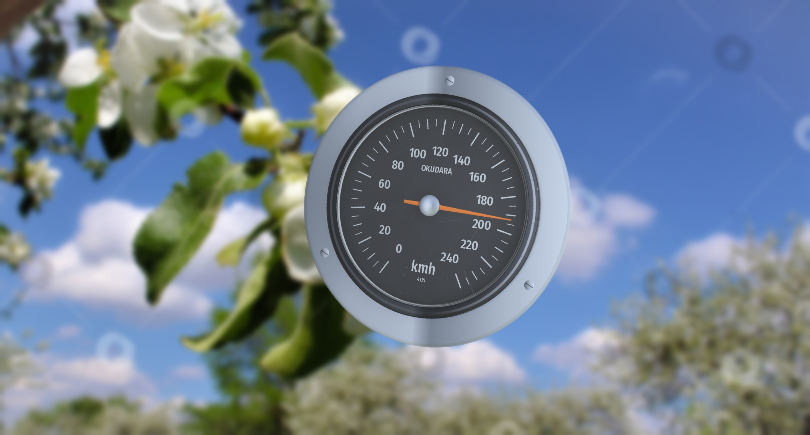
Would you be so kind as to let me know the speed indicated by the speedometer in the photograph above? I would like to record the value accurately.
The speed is 192.5 km/h
